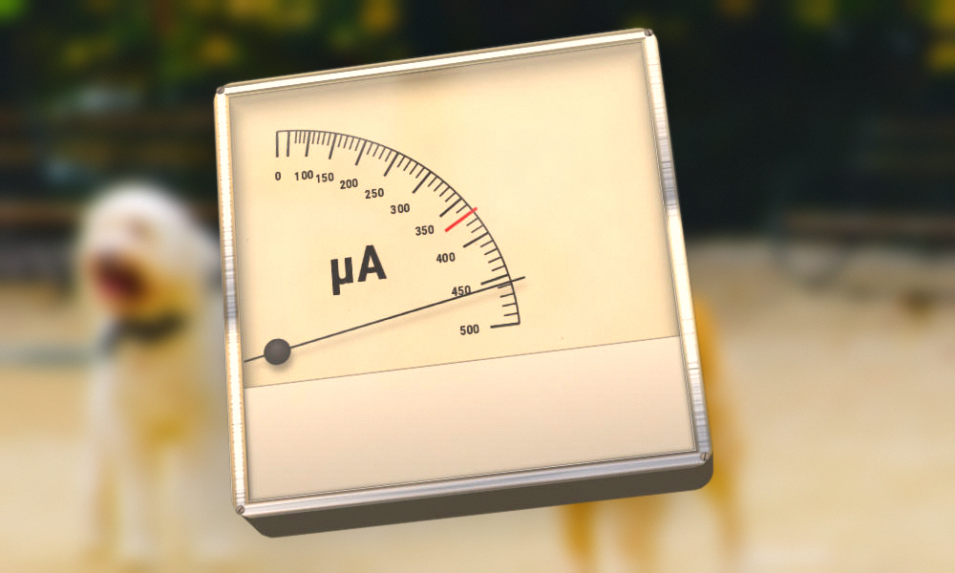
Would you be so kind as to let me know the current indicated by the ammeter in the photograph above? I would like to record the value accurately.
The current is 460 µA
